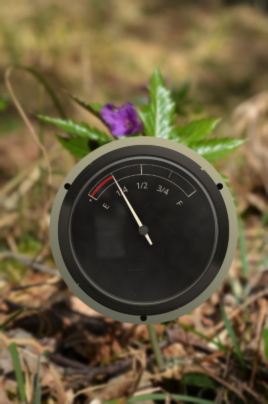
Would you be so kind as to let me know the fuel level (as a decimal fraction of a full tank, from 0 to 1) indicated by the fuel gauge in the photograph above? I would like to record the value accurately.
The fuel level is 0.25
